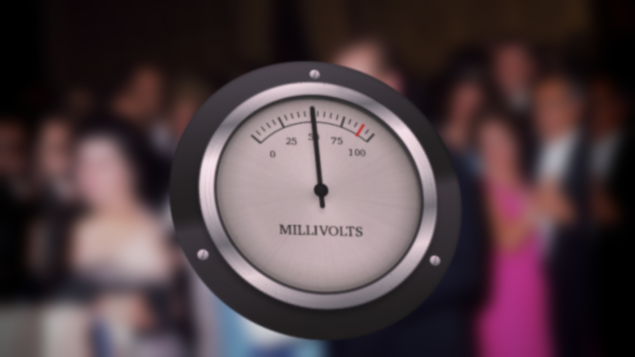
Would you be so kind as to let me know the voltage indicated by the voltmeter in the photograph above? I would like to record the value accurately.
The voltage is 50 mV
